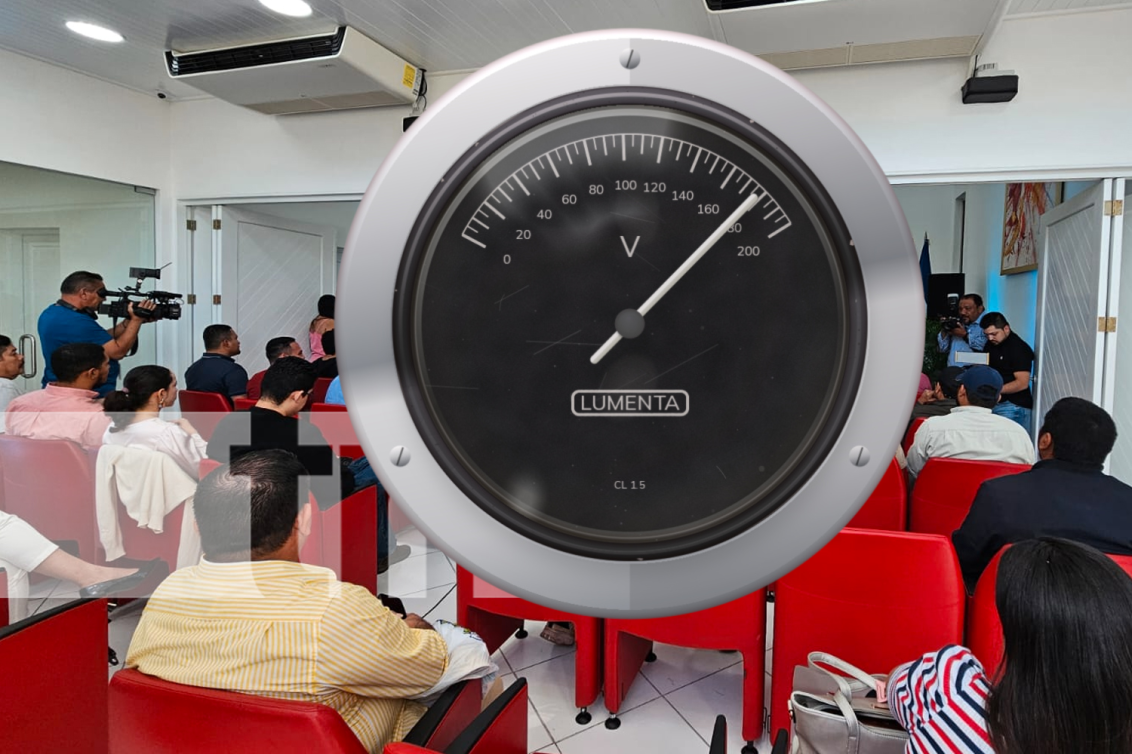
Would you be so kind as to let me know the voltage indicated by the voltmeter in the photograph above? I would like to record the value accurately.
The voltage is 177.5 V
